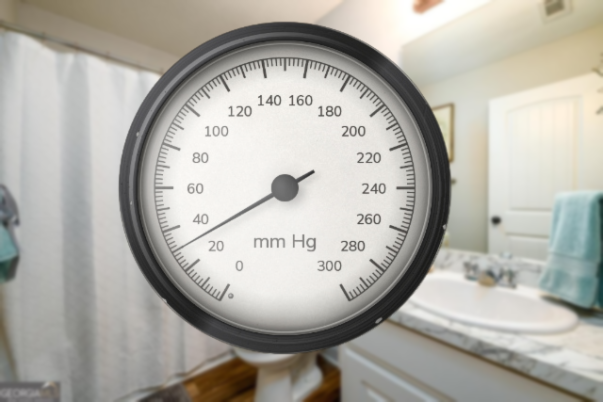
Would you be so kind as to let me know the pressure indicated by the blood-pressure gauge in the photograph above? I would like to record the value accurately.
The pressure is 30 mmHg
